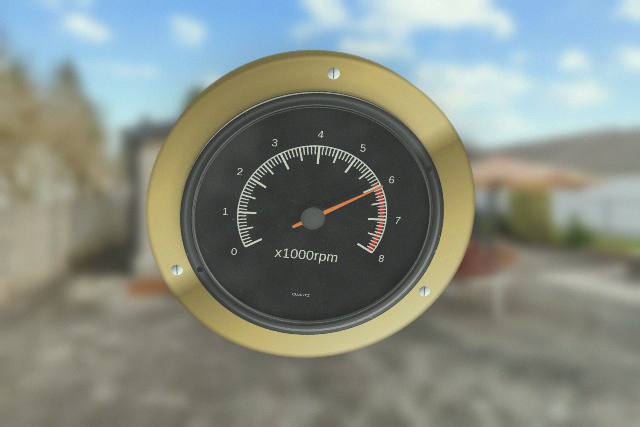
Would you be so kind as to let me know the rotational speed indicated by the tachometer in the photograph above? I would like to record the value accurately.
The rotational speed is 6000 rpm
